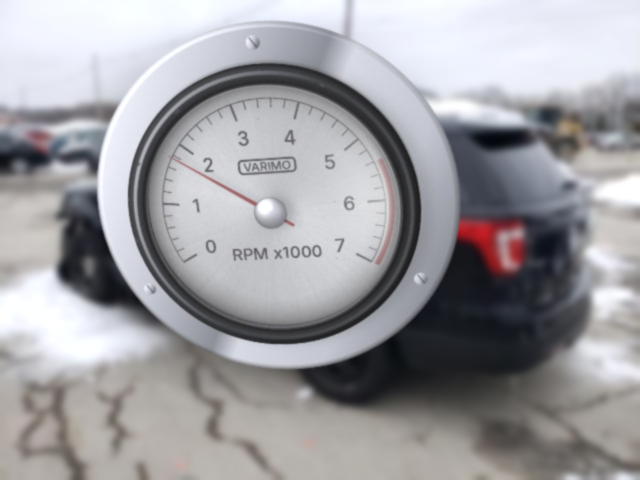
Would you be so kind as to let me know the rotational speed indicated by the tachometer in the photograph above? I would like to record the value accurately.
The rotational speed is 1800 rpm
